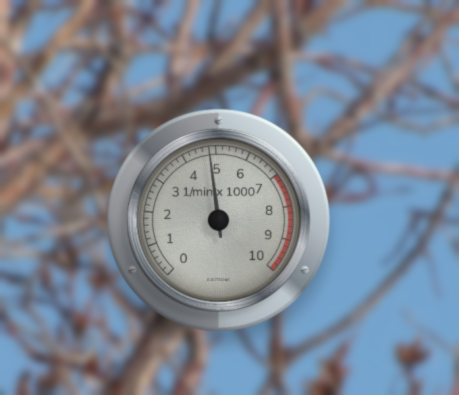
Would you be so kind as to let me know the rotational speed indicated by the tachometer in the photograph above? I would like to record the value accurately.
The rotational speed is 4800 rpm
